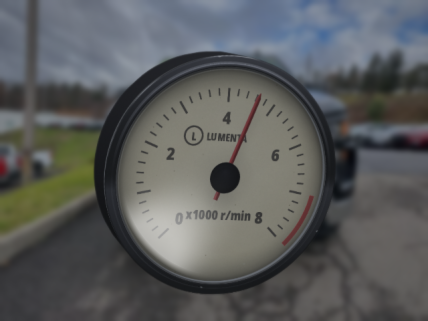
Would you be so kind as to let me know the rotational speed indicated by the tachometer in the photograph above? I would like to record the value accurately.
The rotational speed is 4600 rpm
